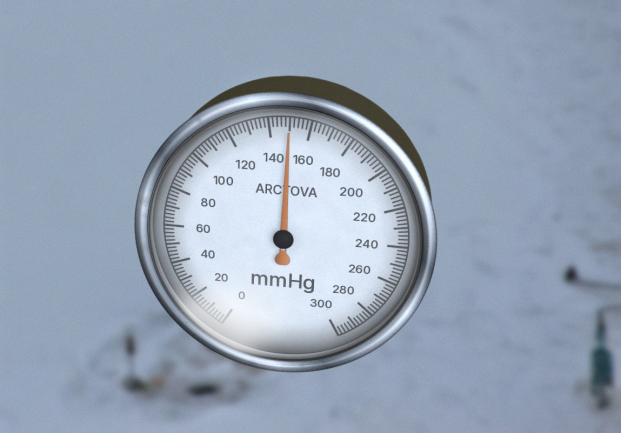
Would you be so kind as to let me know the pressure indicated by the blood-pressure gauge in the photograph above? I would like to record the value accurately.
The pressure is 150 mmHg
